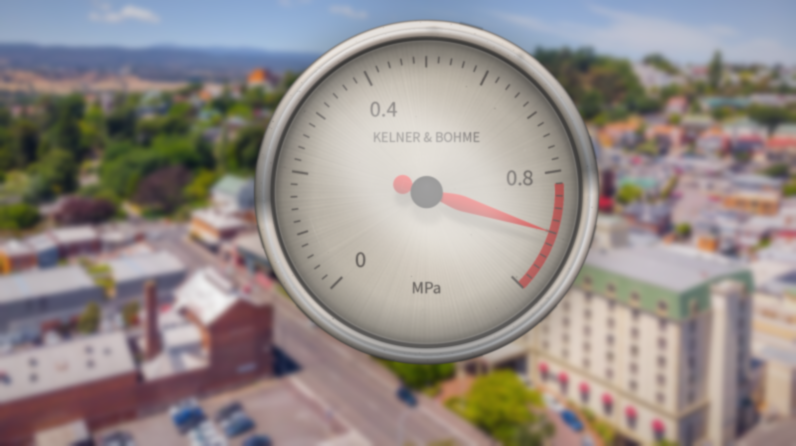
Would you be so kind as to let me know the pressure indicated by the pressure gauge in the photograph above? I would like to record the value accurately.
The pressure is 0.9 MPa
